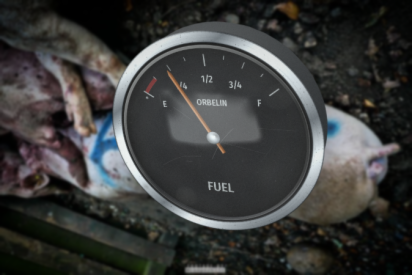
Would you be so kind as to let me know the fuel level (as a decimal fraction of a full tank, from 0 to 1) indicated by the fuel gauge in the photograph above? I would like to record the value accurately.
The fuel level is 0.25
